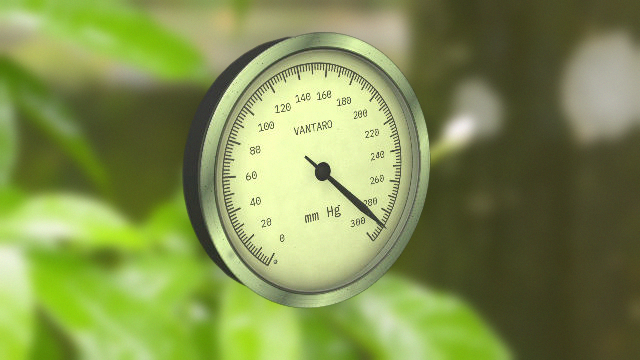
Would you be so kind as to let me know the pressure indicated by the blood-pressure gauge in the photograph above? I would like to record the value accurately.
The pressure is 290 mmHg
